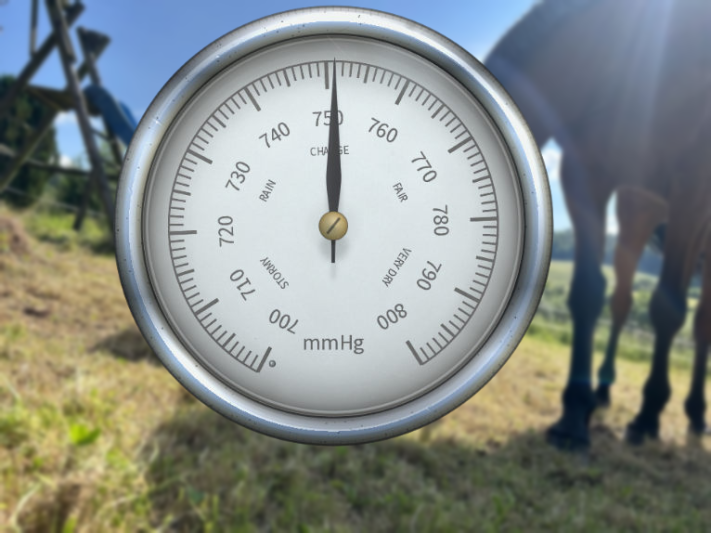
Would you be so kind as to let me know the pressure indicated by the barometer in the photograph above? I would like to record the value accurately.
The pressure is 751 mmHg
